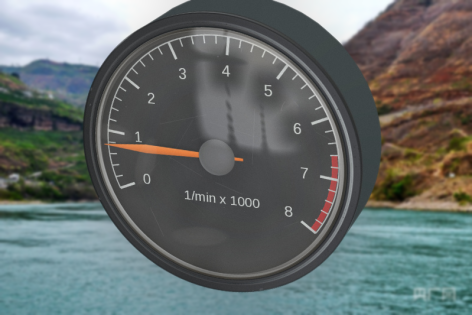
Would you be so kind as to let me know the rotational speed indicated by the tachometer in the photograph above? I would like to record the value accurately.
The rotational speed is 800 rpm
